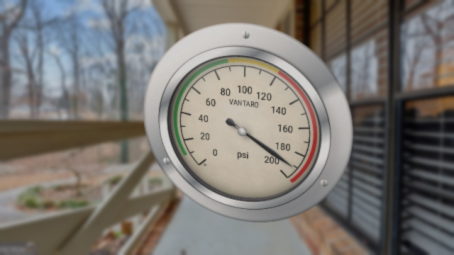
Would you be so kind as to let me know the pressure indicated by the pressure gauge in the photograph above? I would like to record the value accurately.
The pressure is 190 psi
